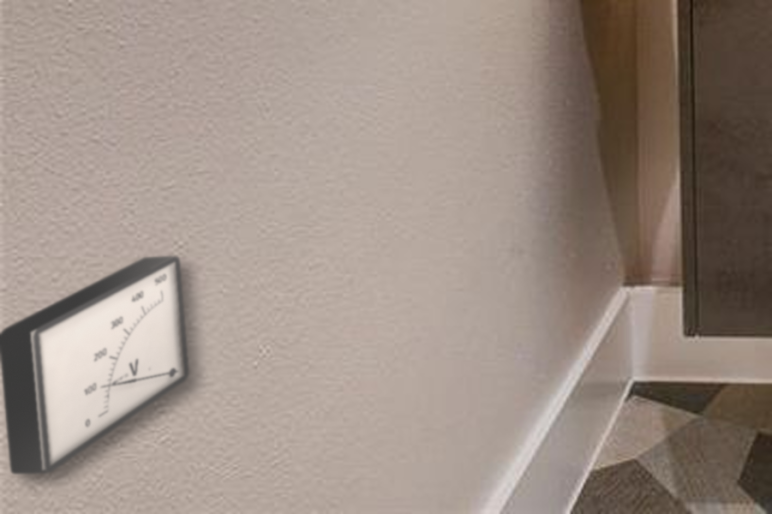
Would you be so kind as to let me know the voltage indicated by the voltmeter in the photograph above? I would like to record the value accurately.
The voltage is 100 V
